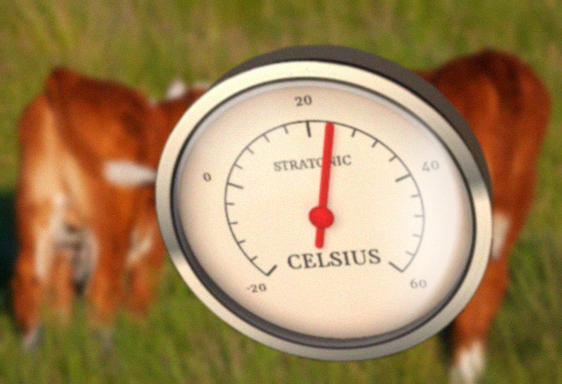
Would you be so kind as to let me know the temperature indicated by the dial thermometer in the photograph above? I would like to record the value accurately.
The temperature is 24 °C
